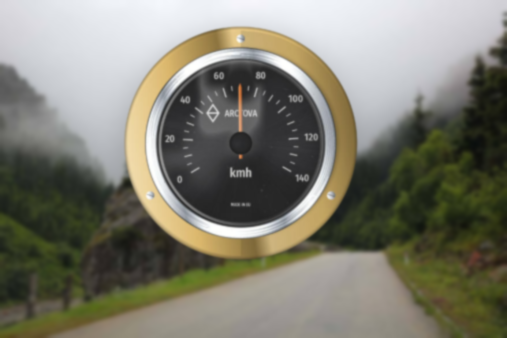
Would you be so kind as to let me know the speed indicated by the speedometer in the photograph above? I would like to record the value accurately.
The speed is 70 km/h
